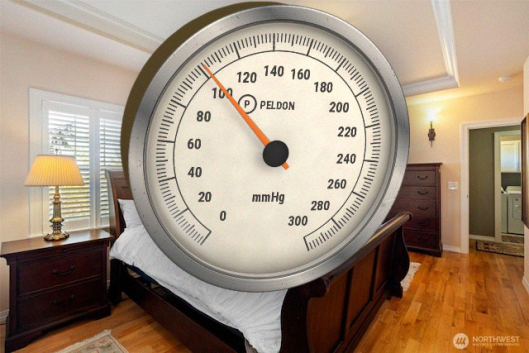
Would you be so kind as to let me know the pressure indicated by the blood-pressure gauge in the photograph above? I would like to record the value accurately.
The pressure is 102 mmHg
